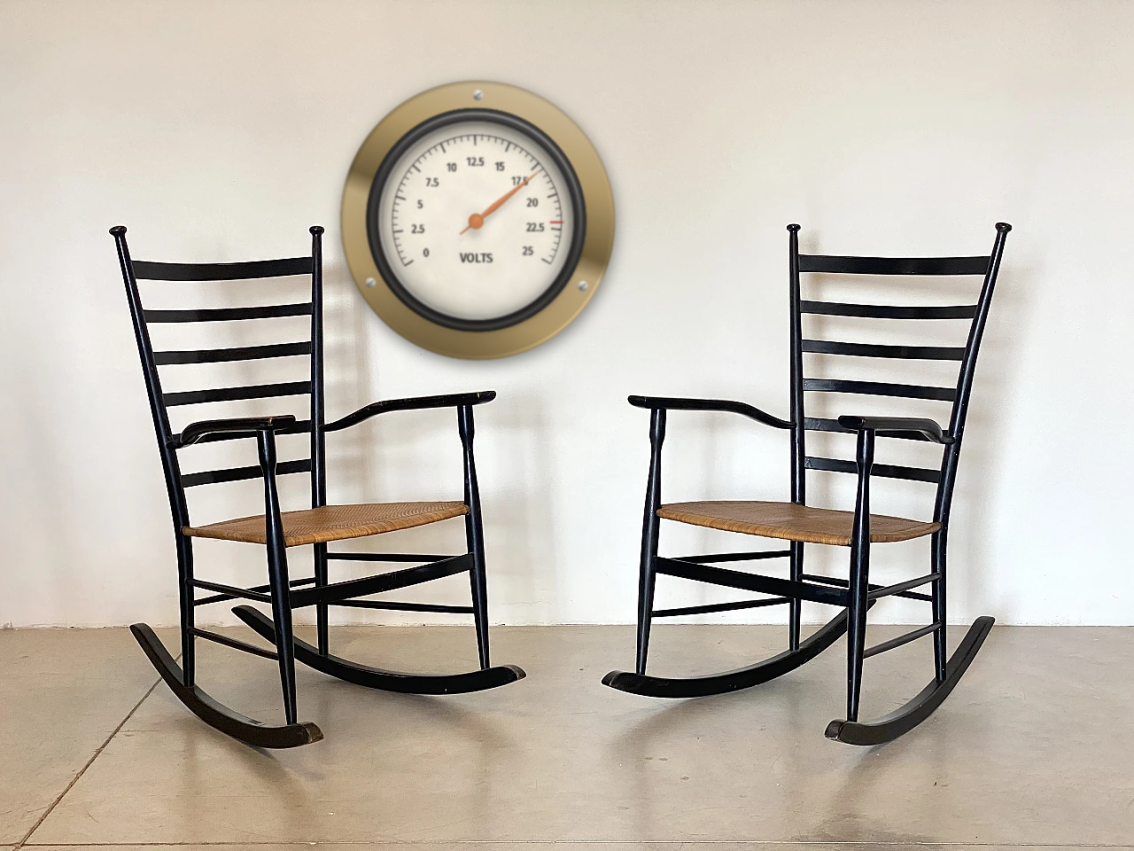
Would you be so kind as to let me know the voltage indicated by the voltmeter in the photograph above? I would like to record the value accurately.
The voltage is 18 V
